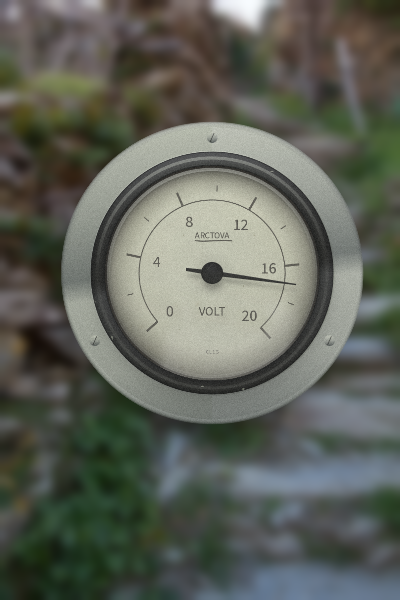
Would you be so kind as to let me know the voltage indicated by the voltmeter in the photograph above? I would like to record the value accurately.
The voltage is 17 V
